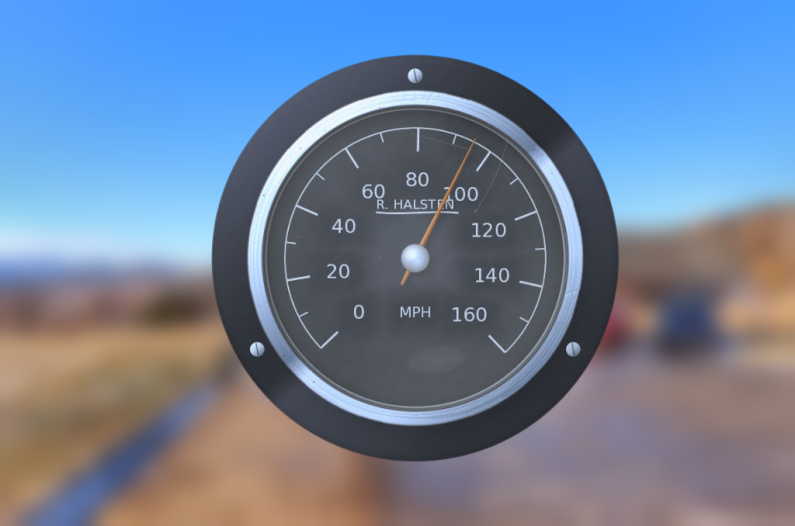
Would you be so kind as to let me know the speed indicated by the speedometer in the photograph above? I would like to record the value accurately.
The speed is 95 mph
